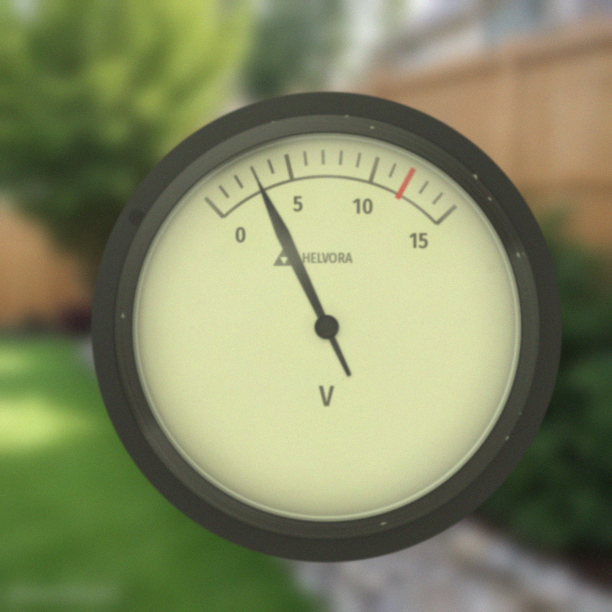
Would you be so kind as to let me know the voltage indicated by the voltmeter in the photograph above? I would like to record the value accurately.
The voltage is 3 V
